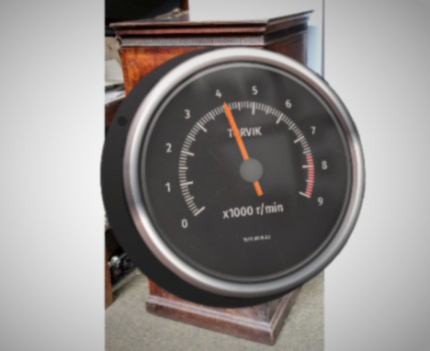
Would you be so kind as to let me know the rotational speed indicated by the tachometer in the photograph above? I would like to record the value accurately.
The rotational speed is 4000 rpm
